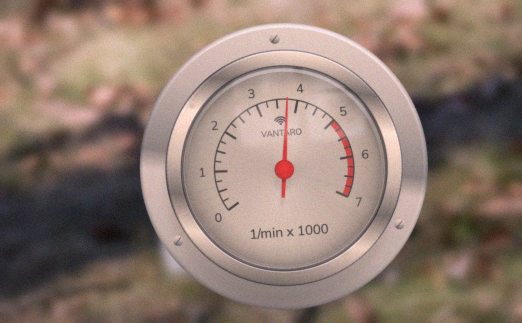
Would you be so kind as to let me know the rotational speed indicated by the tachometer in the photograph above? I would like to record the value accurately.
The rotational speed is 3750 rpm
